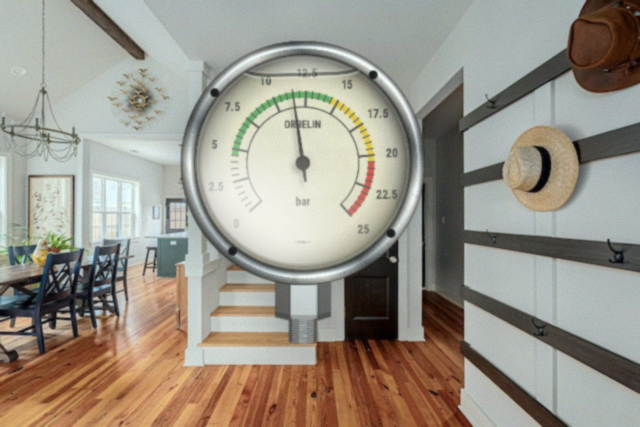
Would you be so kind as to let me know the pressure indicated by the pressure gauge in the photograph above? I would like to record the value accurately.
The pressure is 11.5 bar
